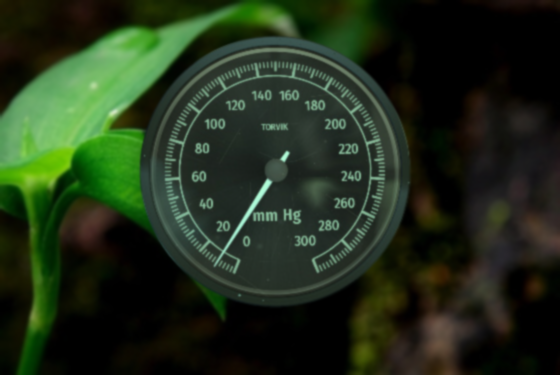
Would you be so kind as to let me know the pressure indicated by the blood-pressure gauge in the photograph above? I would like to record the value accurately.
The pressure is 10 mmHg
